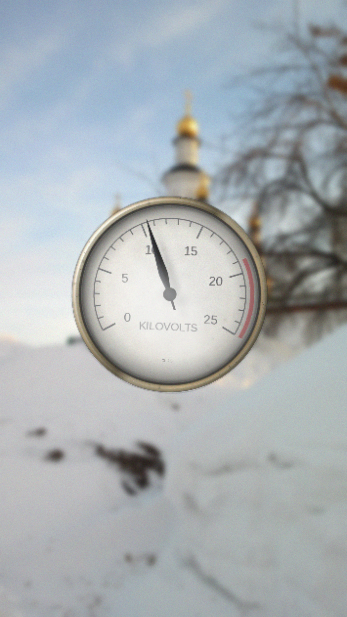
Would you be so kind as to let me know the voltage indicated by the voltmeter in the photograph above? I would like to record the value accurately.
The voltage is 10.5 kV
